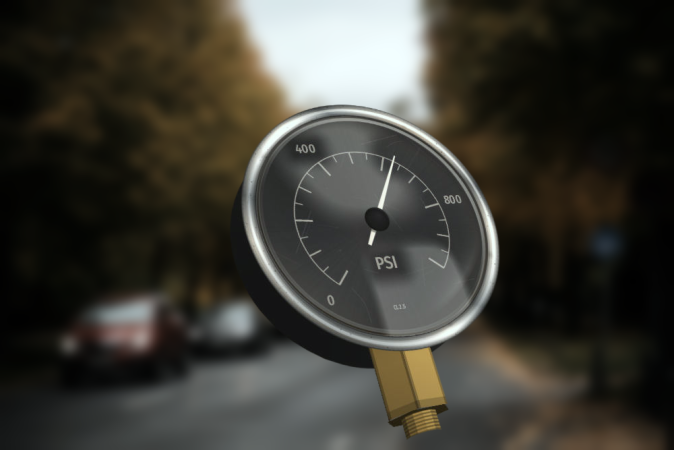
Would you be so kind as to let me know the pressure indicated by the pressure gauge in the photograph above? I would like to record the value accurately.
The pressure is 625 psi
